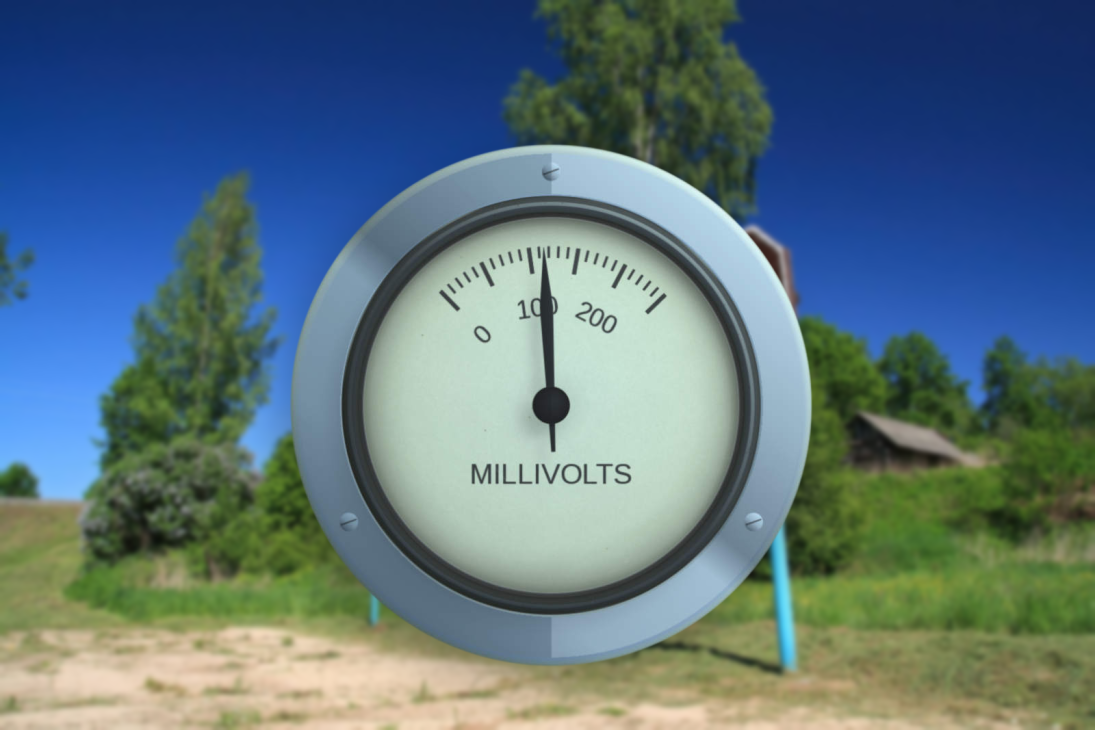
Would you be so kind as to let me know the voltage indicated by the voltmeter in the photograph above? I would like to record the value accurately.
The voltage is 115 mV
